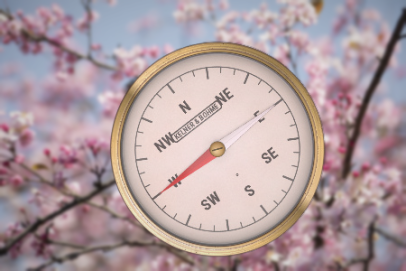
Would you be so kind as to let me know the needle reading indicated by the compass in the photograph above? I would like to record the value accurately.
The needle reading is 270 °
